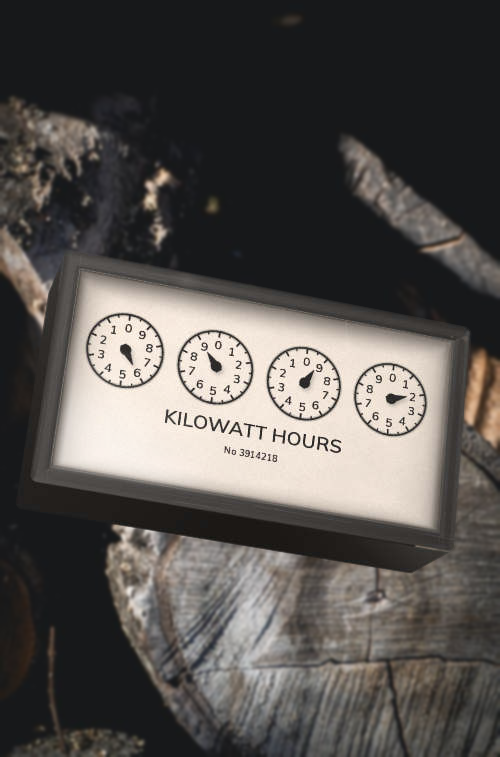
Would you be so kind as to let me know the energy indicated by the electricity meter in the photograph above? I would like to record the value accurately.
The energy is 5892 kWh
